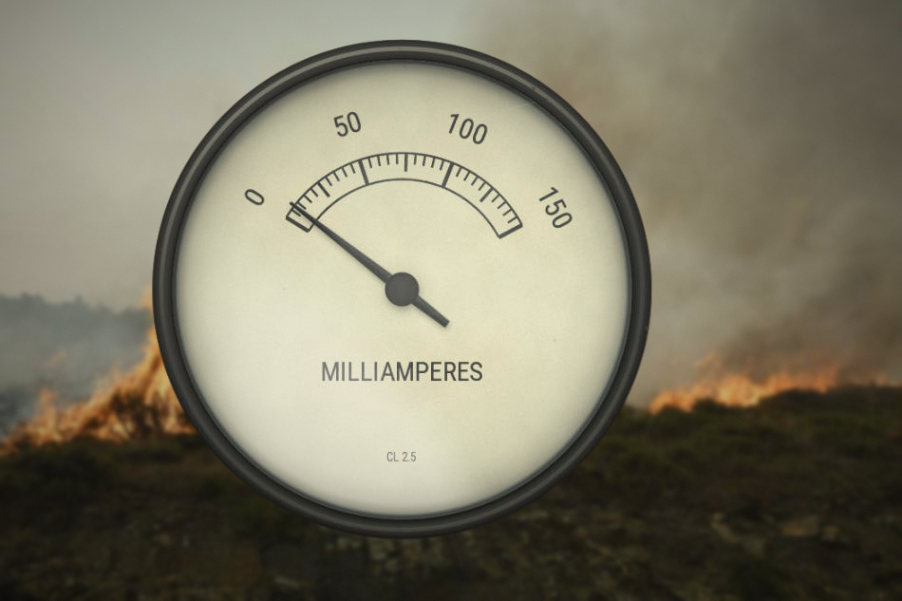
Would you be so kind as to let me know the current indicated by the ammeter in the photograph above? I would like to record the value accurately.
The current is 7.5 mA
